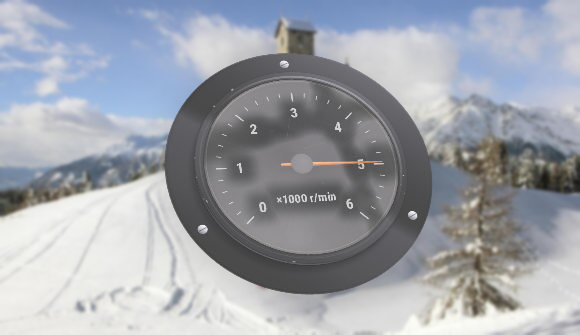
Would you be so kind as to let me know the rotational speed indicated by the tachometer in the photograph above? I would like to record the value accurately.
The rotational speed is 5000 rpm
